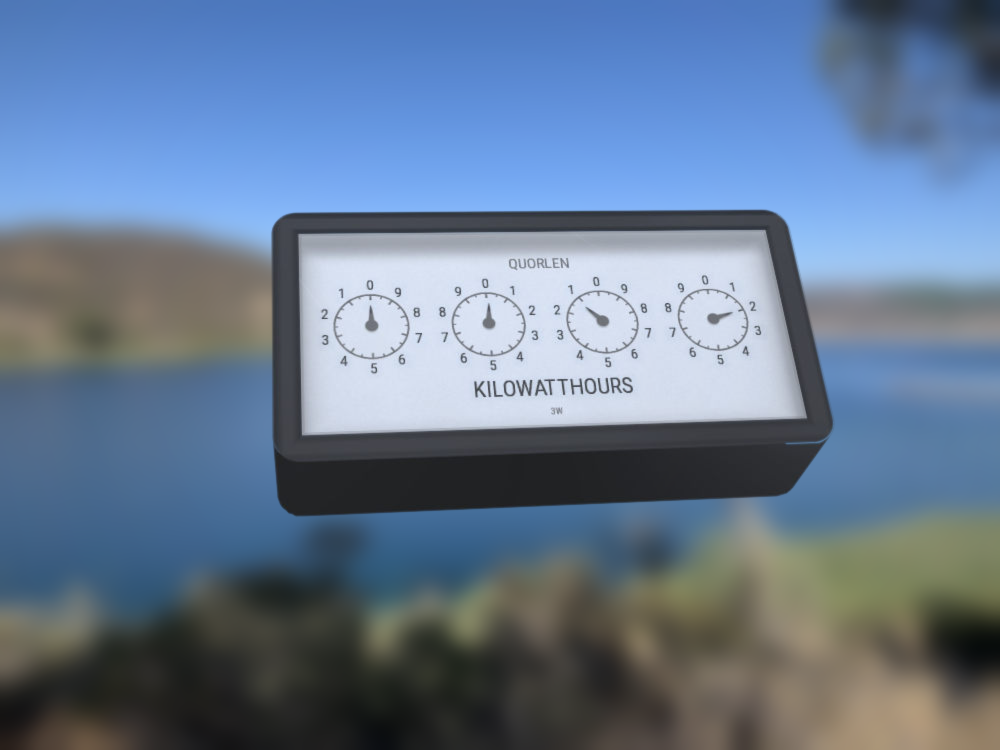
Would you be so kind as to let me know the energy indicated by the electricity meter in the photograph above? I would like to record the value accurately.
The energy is 12 kWh
